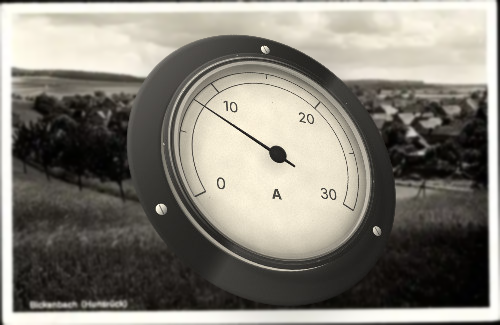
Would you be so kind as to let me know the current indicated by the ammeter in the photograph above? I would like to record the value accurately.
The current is 7.5 A
